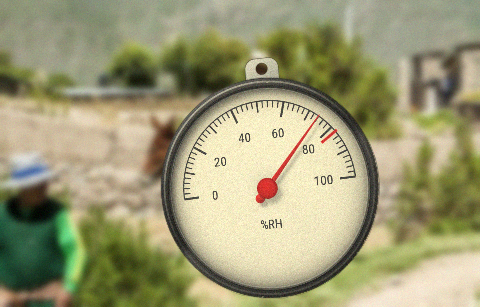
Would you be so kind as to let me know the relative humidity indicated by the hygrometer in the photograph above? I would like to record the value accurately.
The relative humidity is 74 %
